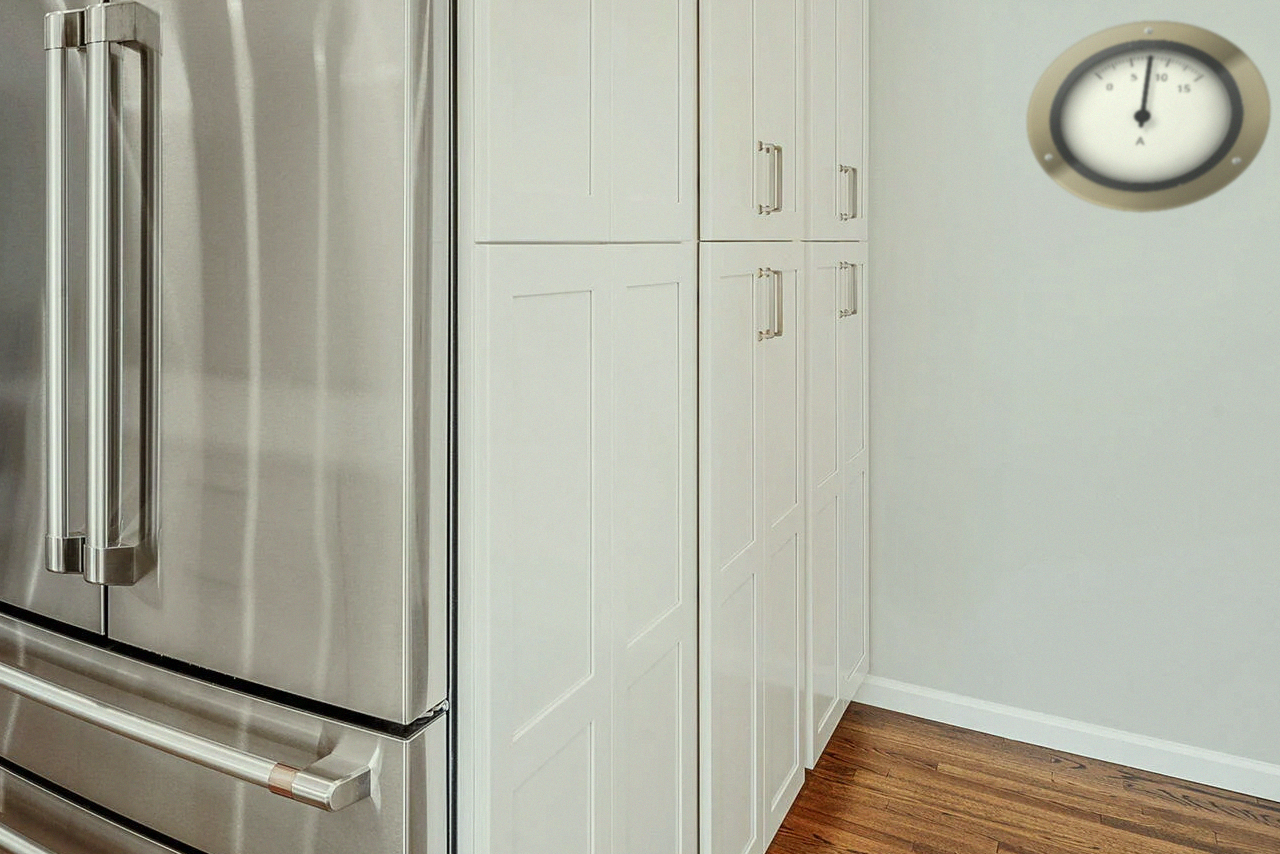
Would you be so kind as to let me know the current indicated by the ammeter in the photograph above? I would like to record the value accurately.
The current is 7.5 A
